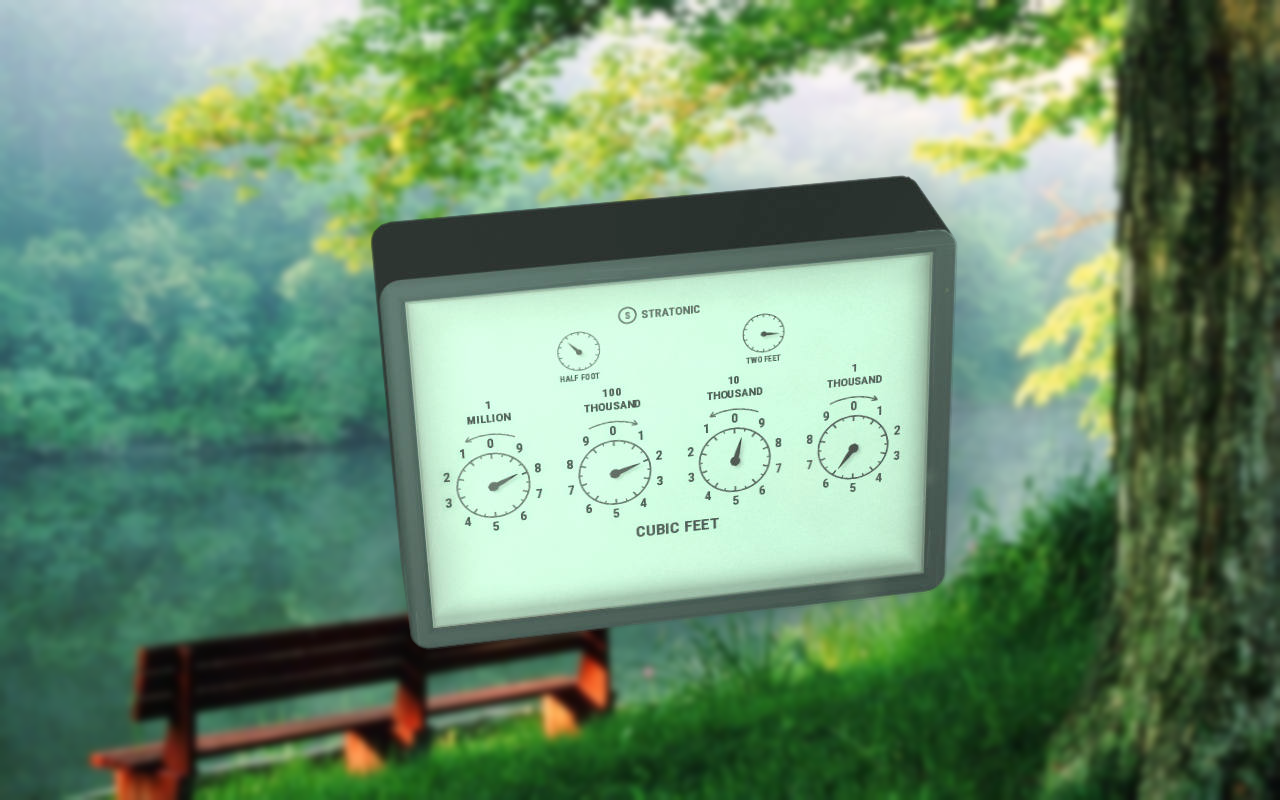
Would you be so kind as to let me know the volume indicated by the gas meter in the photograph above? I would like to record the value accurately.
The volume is 819600 ft³
